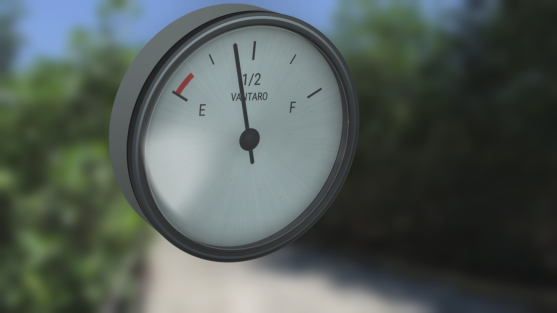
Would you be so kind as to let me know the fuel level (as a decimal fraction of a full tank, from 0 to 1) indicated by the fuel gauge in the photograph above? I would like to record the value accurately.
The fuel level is 0.375
